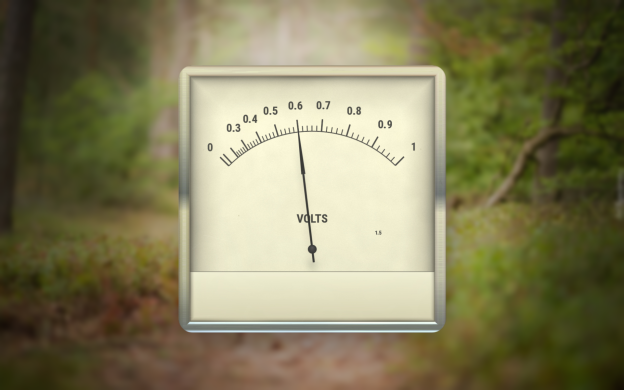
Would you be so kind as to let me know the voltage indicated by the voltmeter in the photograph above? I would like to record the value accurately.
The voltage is 0.6 V
